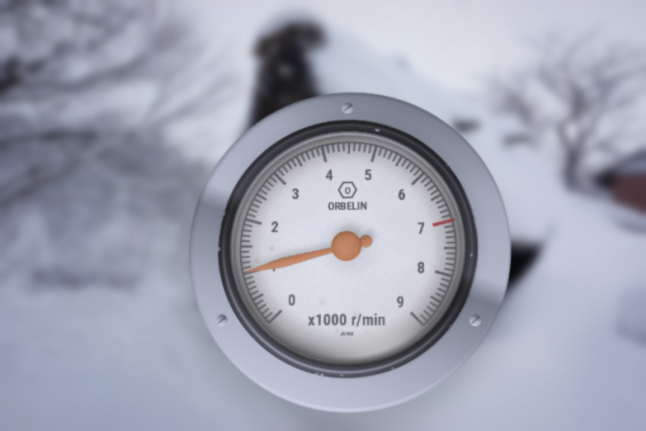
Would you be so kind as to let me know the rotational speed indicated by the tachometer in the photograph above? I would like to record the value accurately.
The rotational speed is 1000 rpm
